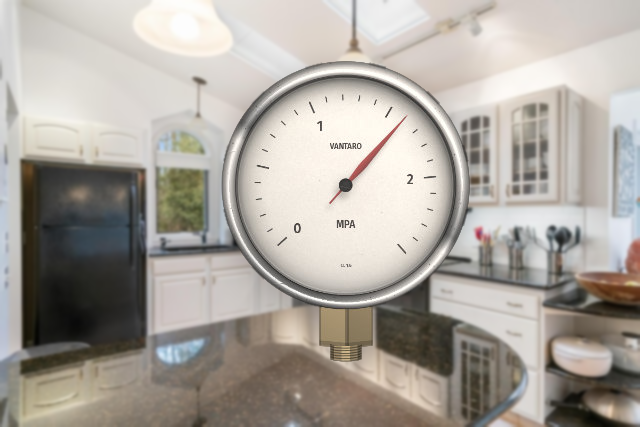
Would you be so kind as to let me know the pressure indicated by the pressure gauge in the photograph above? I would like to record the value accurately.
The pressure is 1.6 MPa
